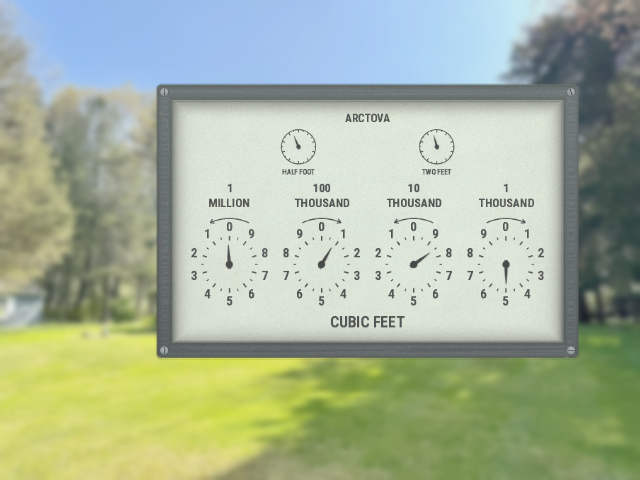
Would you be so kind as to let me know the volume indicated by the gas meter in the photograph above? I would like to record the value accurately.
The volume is 8500 ft³
